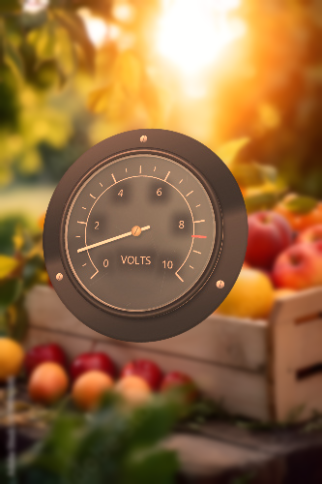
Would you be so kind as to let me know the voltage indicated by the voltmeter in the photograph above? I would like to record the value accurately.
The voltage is 1 V
